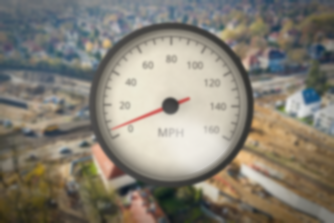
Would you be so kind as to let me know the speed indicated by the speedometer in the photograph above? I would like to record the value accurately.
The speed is 5 mph
